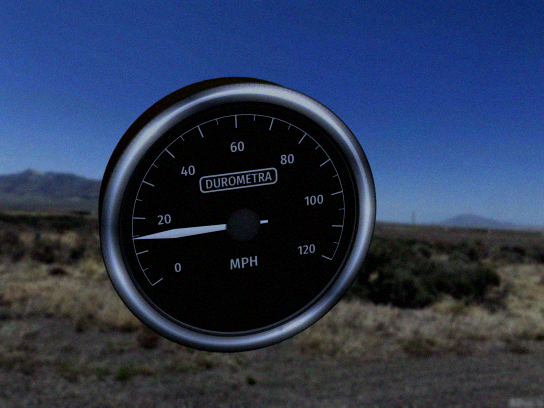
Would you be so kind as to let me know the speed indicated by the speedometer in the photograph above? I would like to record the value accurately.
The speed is 15 mph
